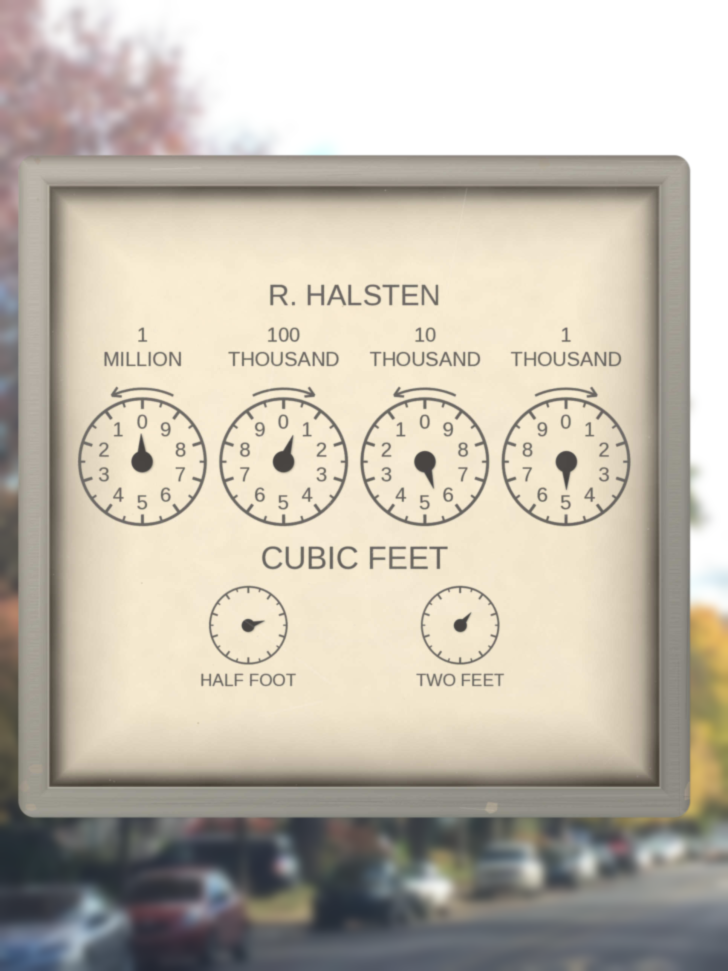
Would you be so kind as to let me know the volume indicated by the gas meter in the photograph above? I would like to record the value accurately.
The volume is 5500 ft³
